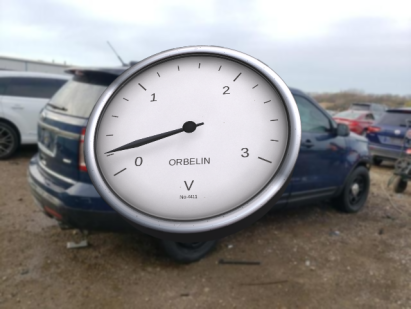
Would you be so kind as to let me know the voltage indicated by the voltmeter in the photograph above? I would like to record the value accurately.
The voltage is 0.2 V
